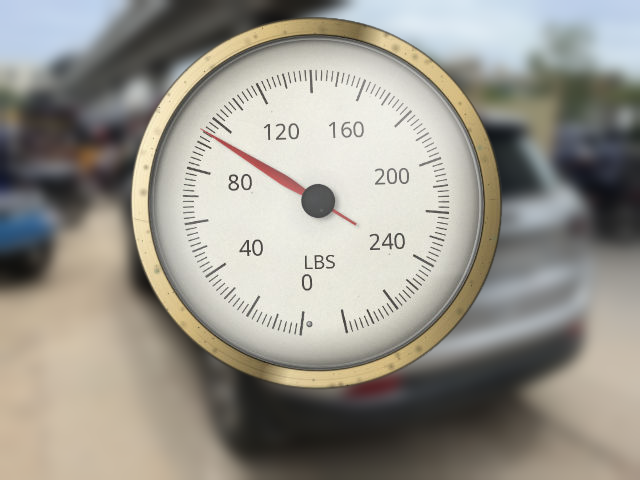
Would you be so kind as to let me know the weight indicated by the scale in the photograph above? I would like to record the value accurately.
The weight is 94 lb
